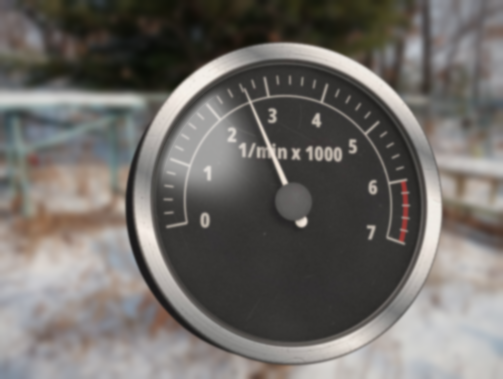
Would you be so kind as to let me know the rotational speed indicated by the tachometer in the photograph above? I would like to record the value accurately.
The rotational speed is 2600 rpm
